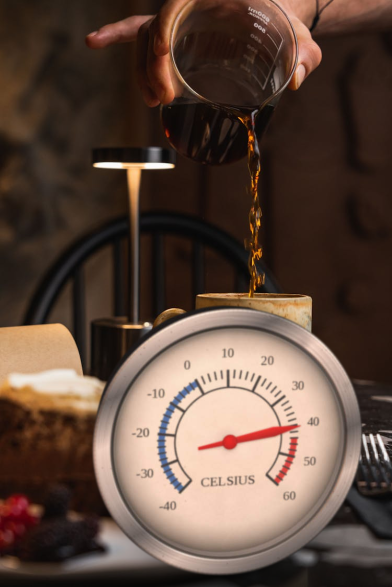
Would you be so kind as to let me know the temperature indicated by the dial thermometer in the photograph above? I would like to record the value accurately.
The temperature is 40 °C
